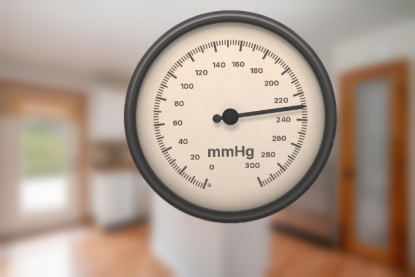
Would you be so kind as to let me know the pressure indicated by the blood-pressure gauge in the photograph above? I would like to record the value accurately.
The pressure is 230 mmHg
